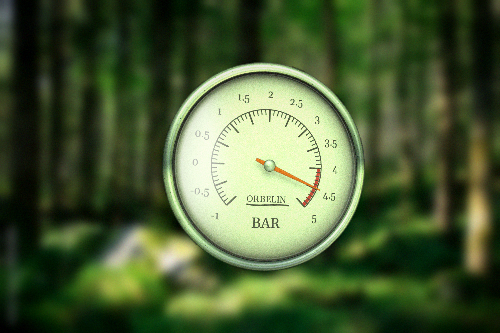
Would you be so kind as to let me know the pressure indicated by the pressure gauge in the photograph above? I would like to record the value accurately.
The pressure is 4.5 bar
